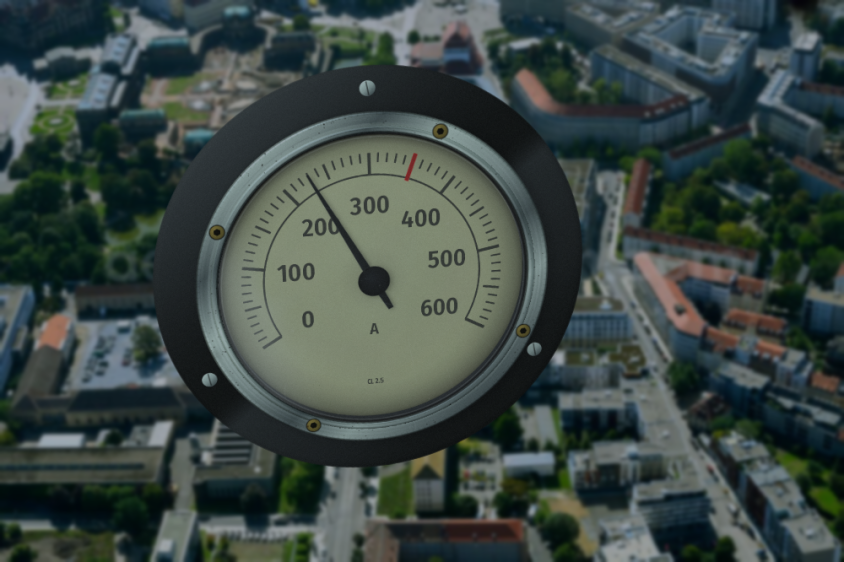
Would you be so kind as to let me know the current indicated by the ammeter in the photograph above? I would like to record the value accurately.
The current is 230 A
